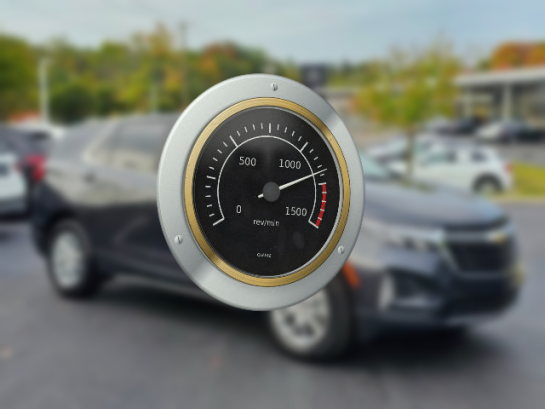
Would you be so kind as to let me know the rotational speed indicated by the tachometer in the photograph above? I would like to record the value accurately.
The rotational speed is 1175 rpm
